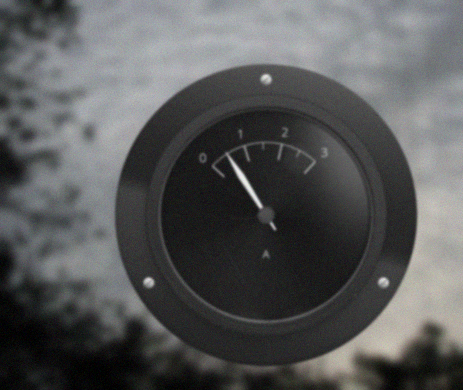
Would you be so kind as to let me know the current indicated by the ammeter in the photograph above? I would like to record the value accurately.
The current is 0.5 A
